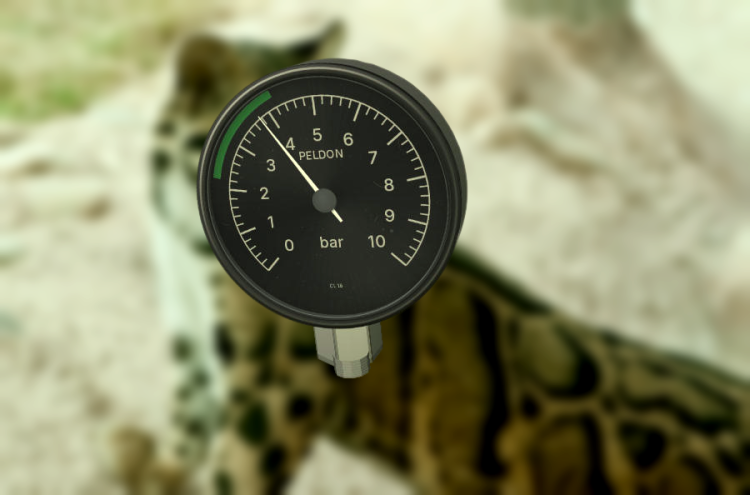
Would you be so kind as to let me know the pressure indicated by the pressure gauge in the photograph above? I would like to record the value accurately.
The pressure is 3.8 bar
